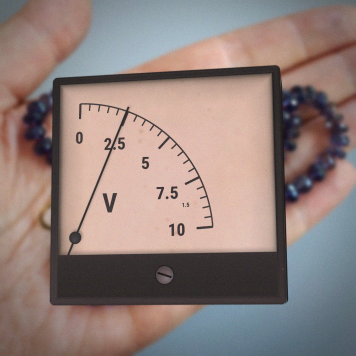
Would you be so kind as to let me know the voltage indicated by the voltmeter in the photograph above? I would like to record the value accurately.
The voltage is 2.5 V
